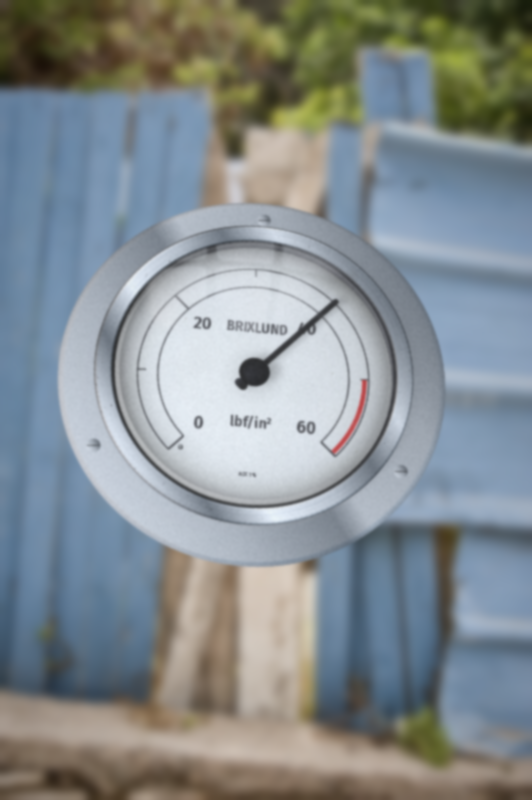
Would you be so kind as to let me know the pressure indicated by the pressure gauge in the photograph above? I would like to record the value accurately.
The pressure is 40 psi
